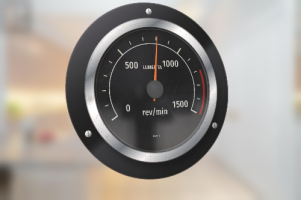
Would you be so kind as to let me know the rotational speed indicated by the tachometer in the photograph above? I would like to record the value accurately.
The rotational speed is 800 rpm
